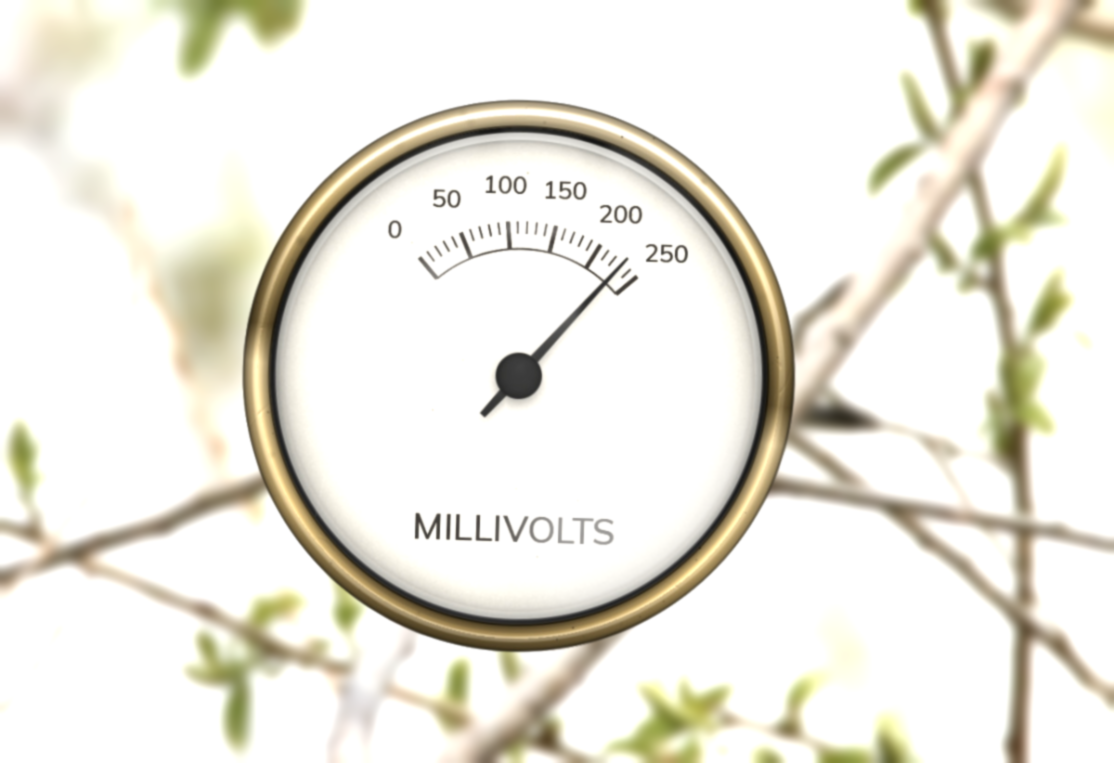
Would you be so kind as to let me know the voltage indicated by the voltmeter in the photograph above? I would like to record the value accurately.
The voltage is 230 mV
